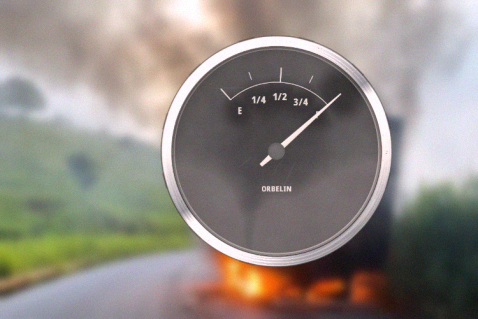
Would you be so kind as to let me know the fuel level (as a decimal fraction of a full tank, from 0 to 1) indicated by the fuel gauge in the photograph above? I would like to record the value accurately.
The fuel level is 1
